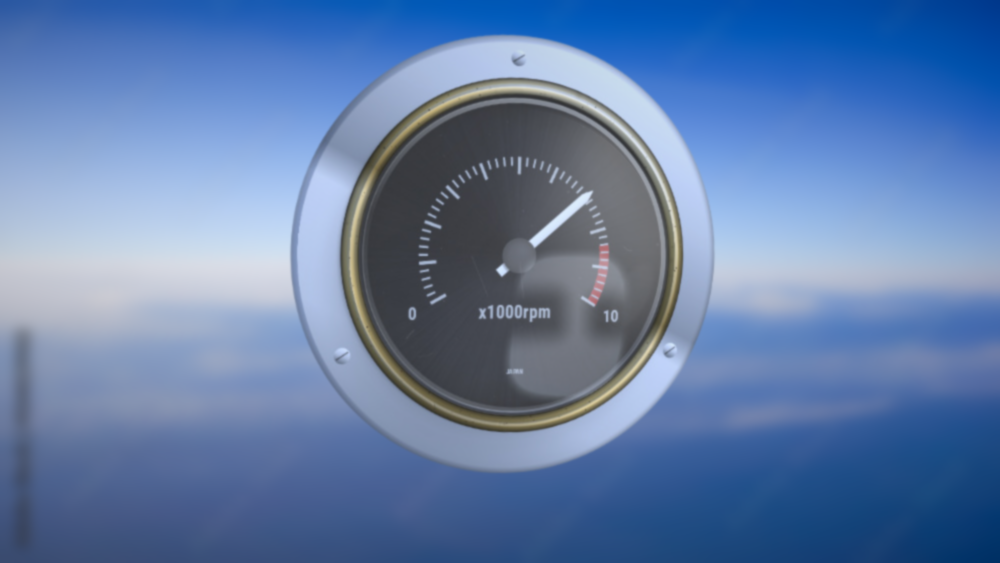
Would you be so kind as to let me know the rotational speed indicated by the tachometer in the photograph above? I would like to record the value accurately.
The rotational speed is 7000 rpm
